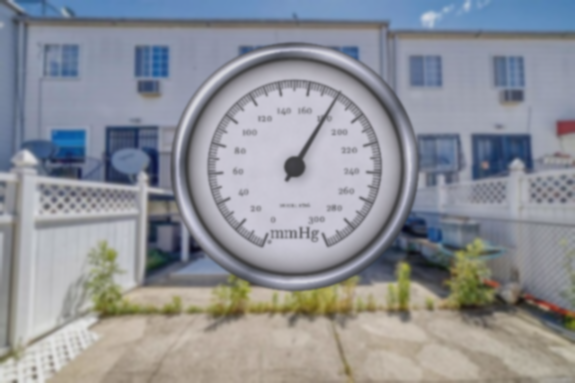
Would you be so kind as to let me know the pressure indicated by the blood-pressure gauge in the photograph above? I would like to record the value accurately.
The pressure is 180 mmHg
